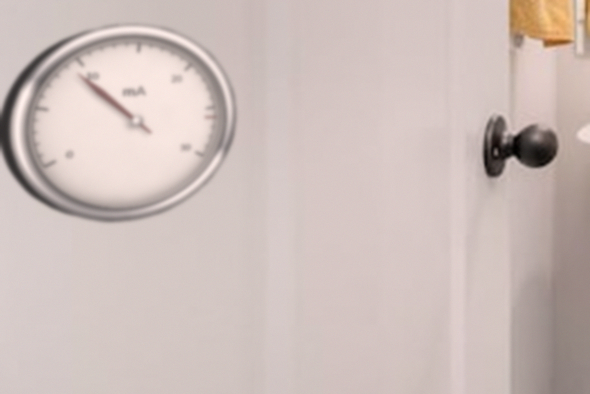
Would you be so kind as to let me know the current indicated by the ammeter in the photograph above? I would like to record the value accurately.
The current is 9 mA
